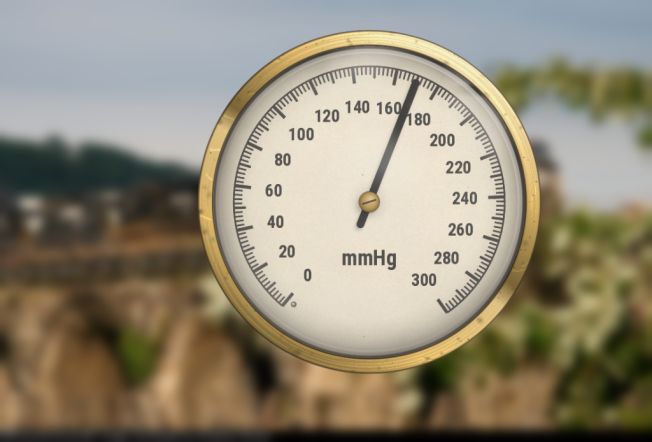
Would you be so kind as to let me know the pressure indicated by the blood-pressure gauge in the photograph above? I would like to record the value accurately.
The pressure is 170 mmHg
